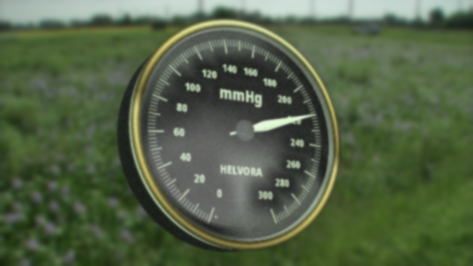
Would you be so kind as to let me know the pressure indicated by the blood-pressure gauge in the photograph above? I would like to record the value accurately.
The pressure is 220 mmHg
